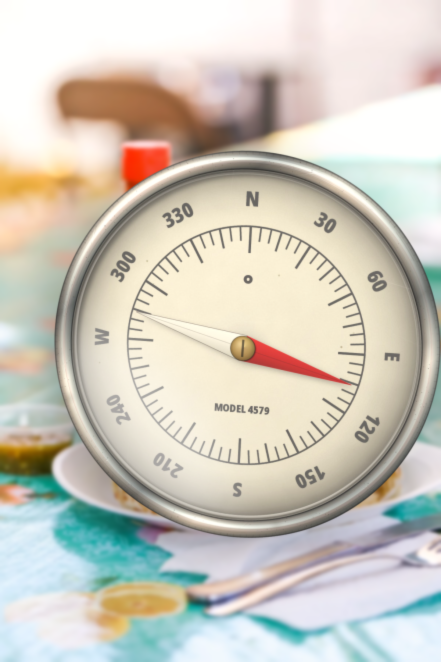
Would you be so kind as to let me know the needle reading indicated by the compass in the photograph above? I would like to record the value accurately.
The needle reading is 105 °
